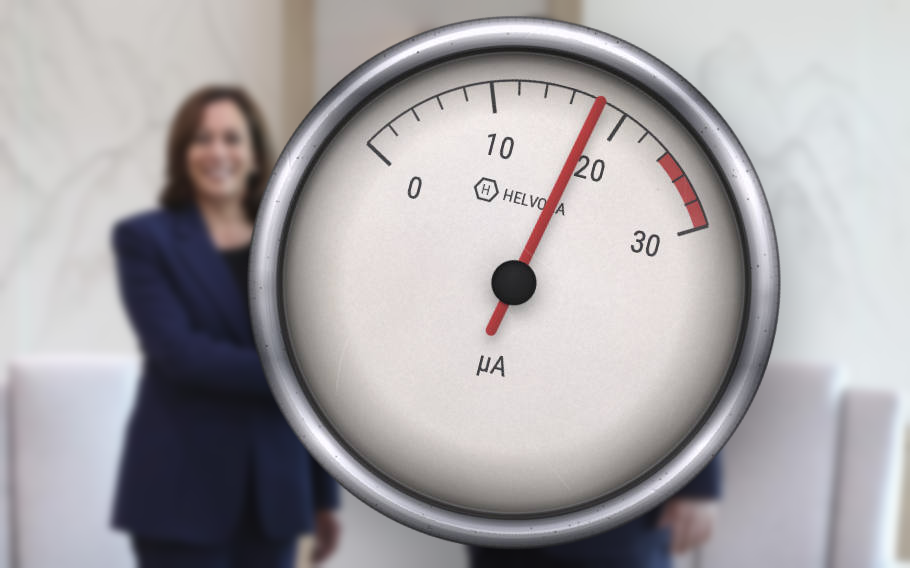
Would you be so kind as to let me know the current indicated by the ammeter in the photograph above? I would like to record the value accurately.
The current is 18 µA
